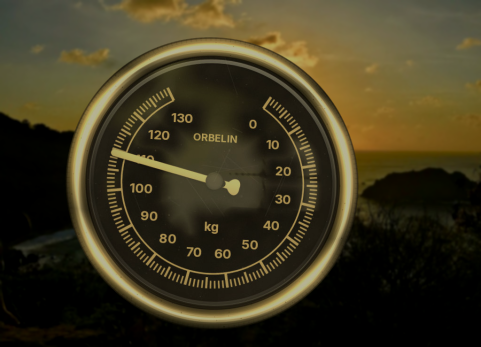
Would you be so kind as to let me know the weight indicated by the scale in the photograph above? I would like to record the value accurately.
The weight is 109 kg
